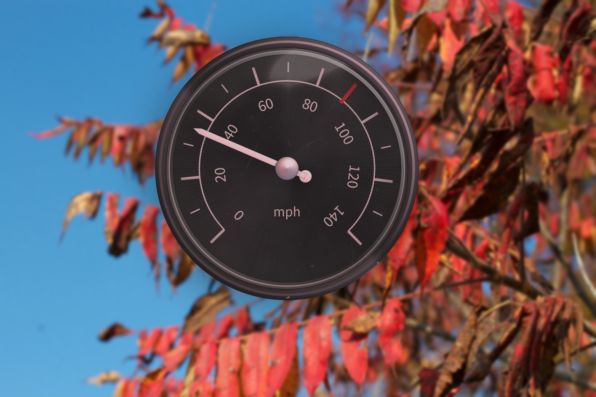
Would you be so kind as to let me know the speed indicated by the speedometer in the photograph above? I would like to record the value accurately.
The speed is 35 mph
